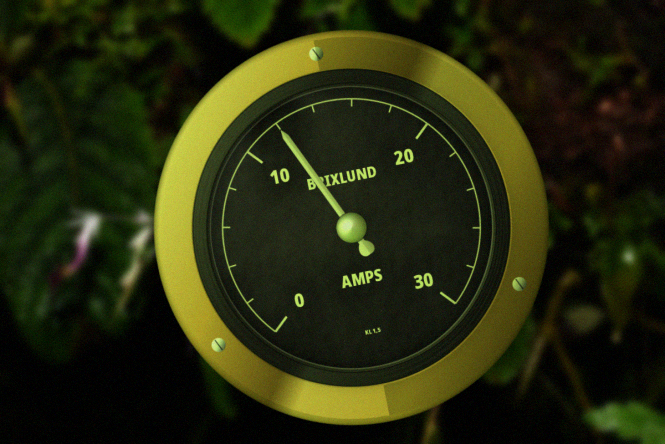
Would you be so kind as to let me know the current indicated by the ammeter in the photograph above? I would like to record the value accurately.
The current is 12 A
